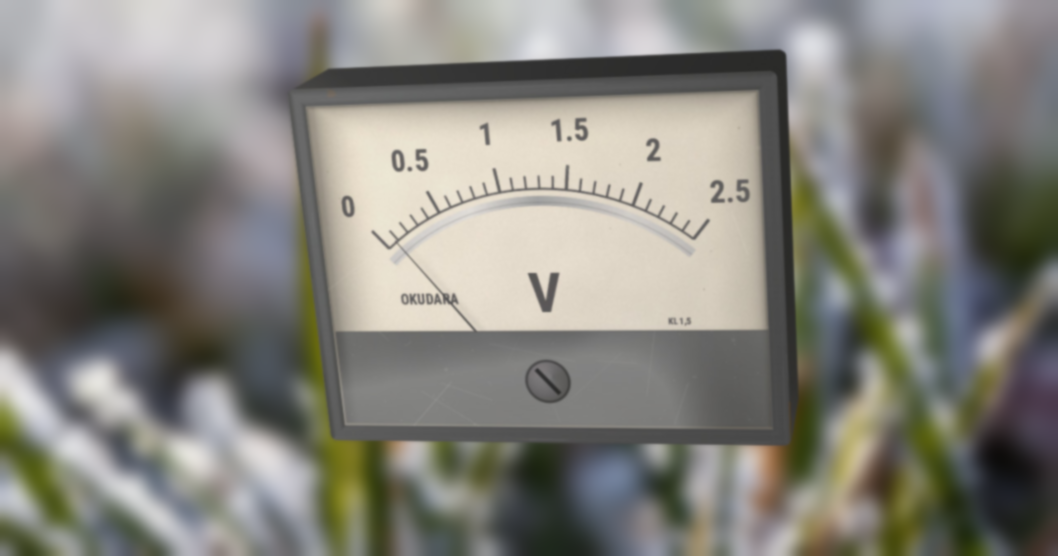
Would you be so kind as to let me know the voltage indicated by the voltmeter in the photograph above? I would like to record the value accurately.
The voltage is 0.1 V
